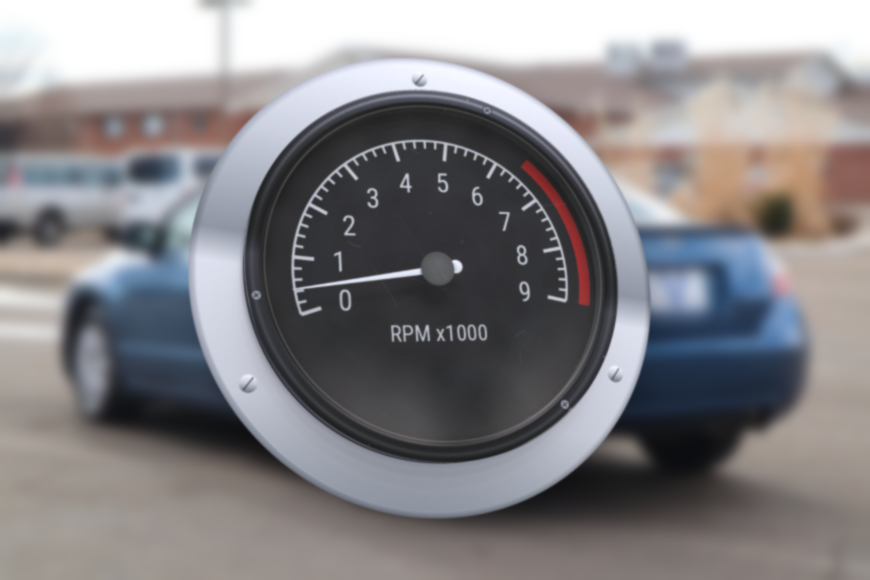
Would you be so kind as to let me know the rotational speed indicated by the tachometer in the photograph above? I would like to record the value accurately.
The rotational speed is 400 rpm
